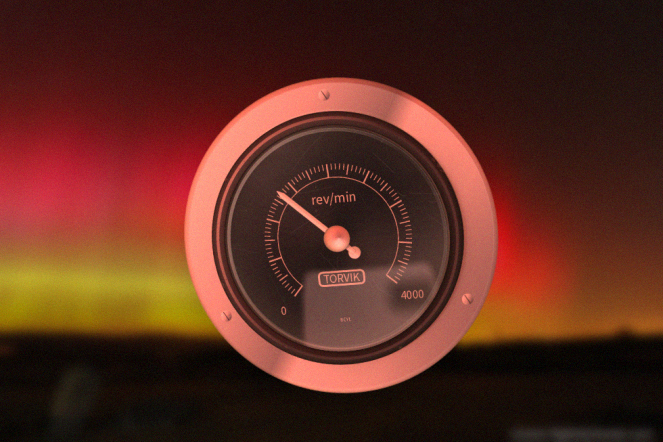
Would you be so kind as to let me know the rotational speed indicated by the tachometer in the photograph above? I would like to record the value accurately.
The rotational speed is 1350 rpm
